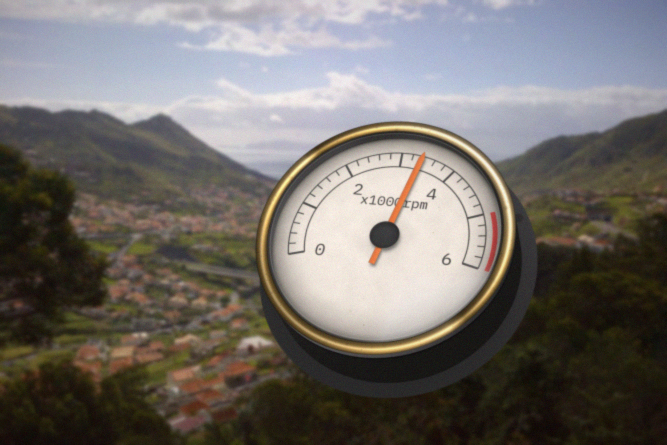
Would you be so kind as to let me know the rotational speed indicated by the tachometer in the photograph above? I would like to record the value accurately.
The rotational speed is 3400 rpm
